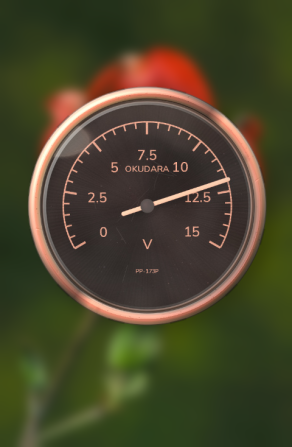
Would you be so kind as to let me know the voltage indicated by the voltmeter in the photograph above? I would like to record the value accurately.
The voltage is 12 V
